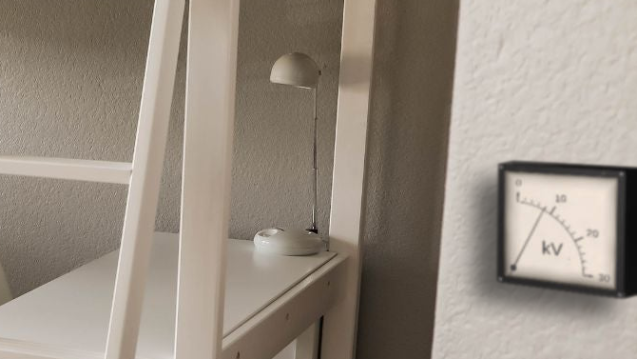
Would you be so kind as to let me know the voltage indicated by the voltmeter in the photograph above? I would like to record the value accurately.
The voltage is 8 kV
